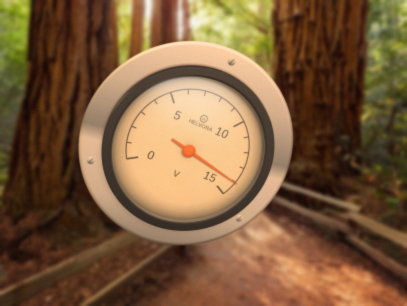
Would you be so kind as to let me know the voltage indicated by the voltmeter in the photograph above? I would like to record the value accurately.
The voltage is 14 V
